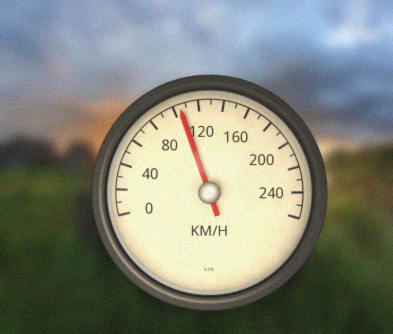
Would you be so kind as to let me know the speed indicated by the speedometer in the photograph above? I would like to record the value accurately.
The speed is 105 km/h
